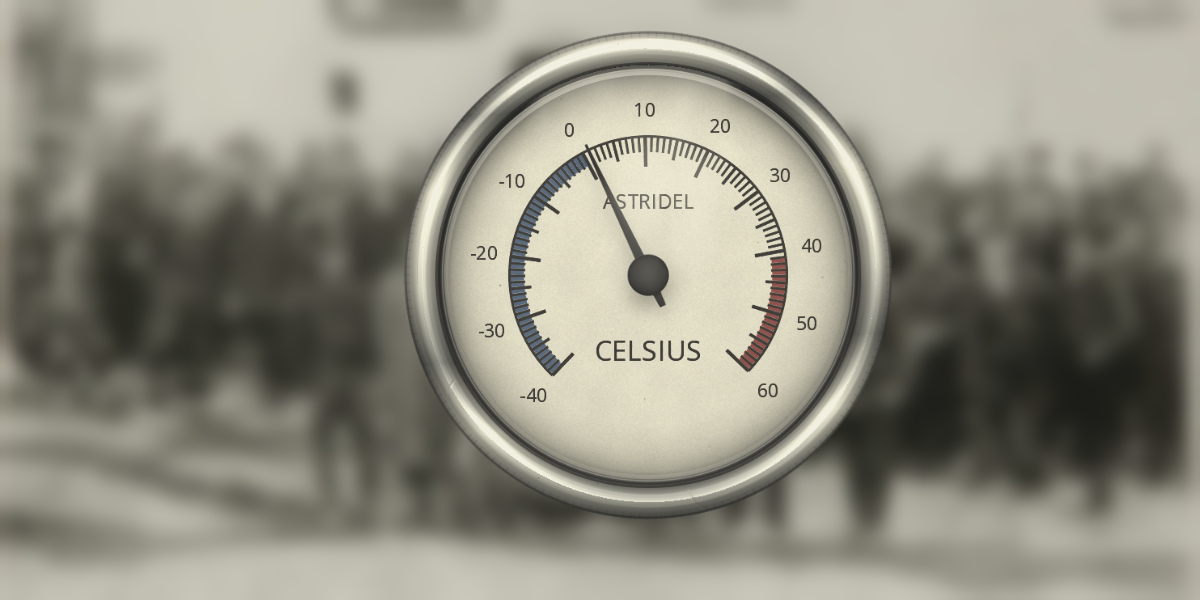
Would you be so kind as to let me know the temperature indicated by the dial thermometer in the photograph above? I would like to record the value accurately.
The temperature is 1 °C
